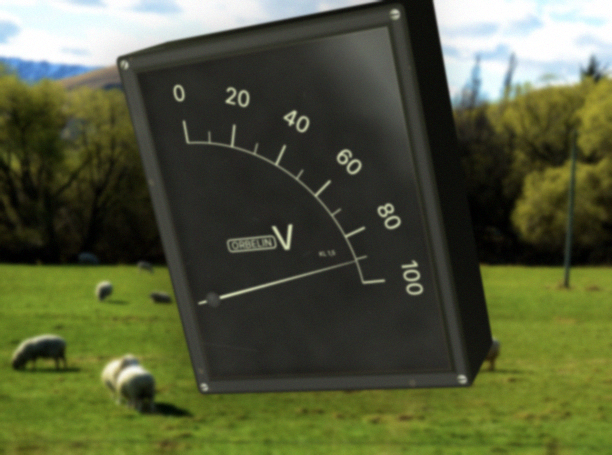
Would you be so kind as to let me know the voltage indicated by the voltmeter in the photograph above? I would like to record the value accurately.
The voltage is 90 V
